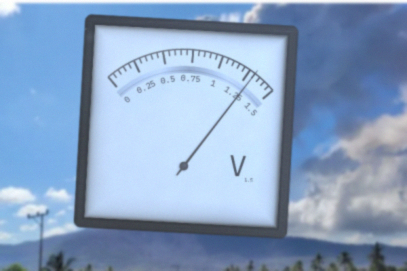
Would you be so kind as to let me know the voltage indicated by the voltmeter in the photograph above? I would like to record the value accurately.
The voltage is 1.3 V
